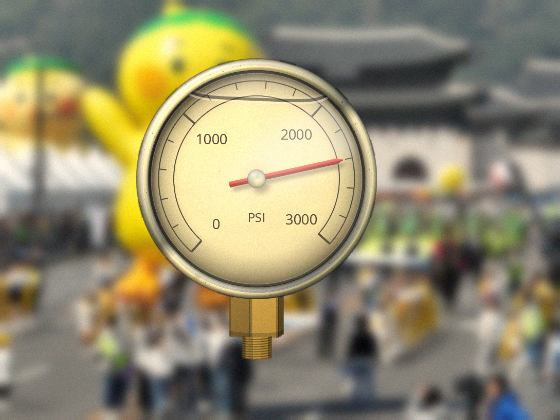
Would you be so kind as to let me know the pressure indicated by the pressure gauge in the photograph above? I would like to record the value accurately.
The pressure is 2400 psi
